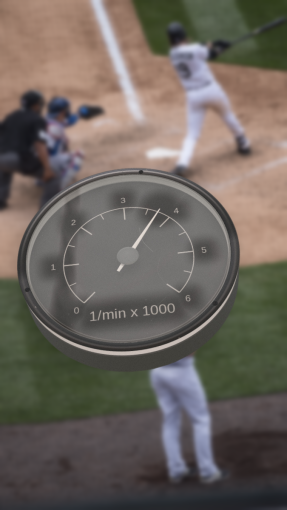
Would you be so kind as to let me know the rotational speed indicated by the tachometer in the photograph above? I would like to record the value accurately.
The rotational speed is 3750 rpm
